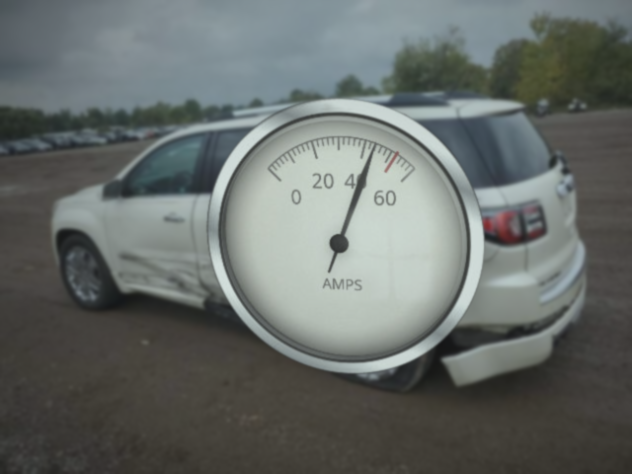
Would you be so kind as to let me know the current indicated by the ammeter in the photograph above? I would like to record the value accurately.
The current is 44 A
